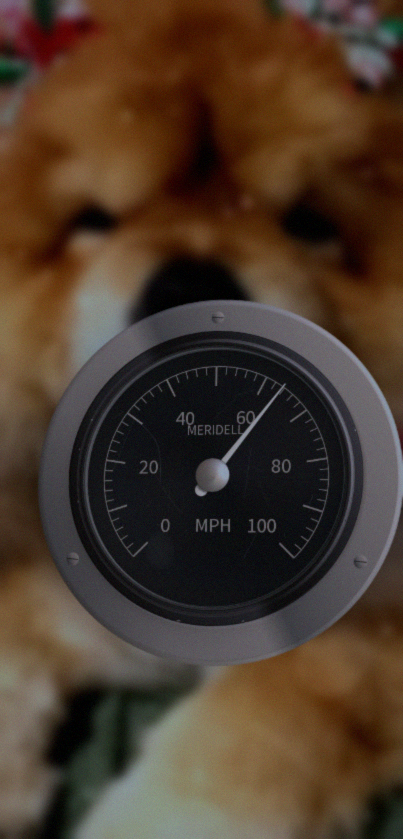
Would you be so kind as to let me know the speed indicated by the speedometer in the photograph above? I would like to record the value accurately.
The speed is 64 mph
